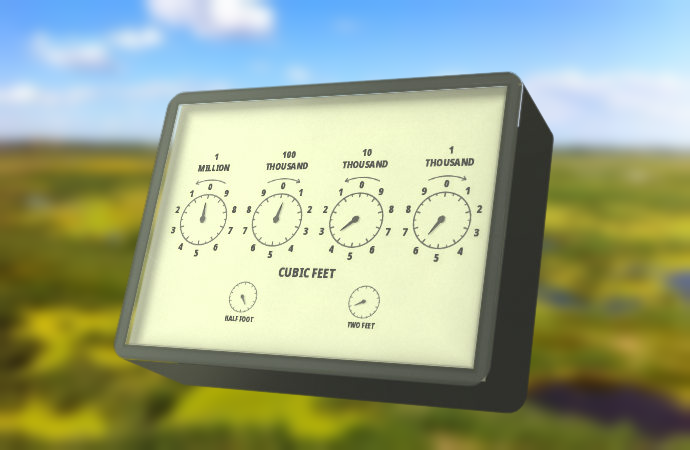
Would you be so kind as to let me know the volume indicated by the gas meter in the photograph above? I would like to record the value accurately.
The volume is 3600 ft³
